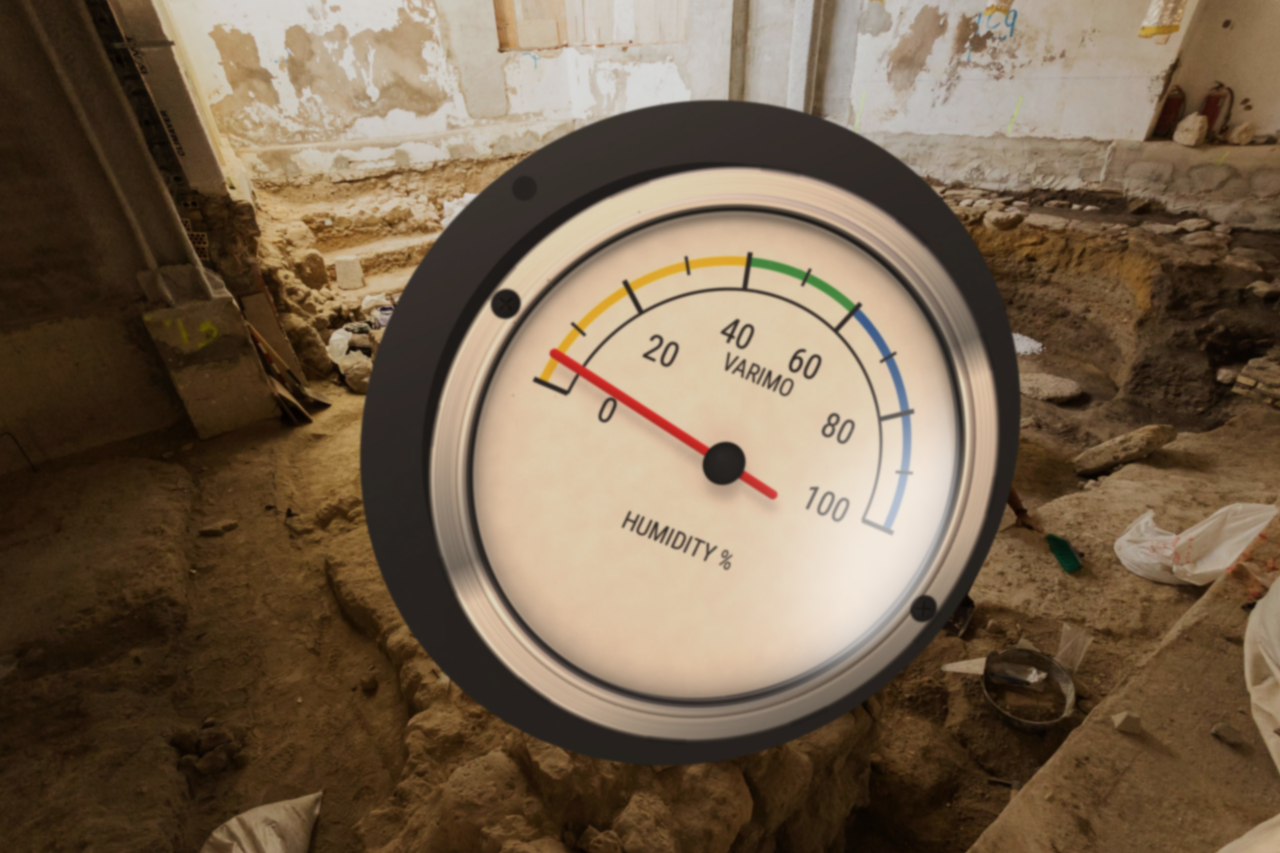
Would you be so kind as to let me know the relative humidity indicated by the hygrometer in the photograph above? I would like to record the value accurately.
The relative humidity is 5 %
